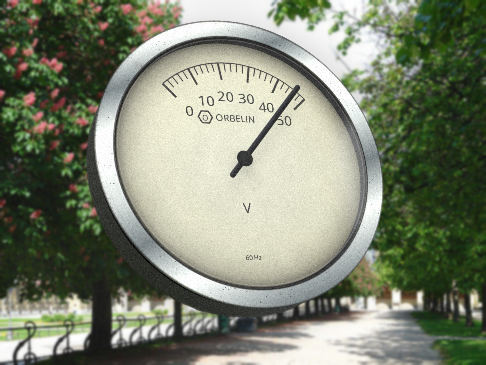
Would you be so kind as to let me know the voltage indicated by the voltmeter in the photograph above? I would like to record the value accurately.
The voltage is 46 V
